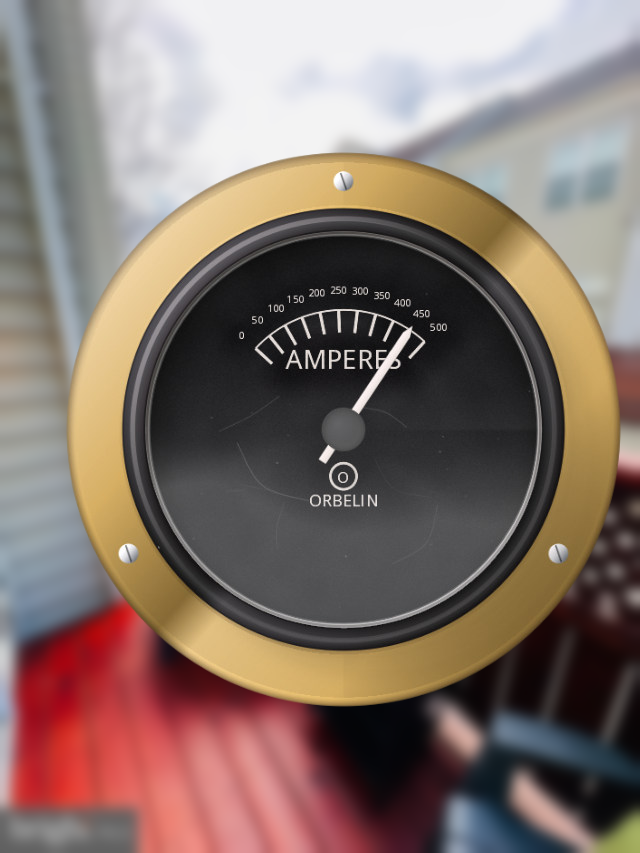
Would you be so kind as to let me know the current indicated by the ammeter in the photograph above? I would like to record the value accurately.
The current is 450 A
